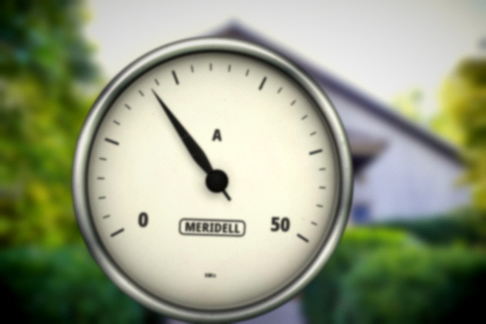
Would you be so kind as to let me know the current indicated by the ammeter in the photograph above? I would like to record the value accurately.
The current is 17 A
